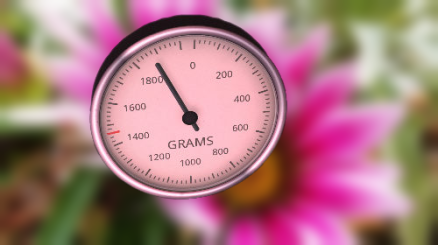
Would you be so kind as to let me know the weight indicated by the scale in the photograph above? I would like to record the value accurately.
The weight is 1880 g
